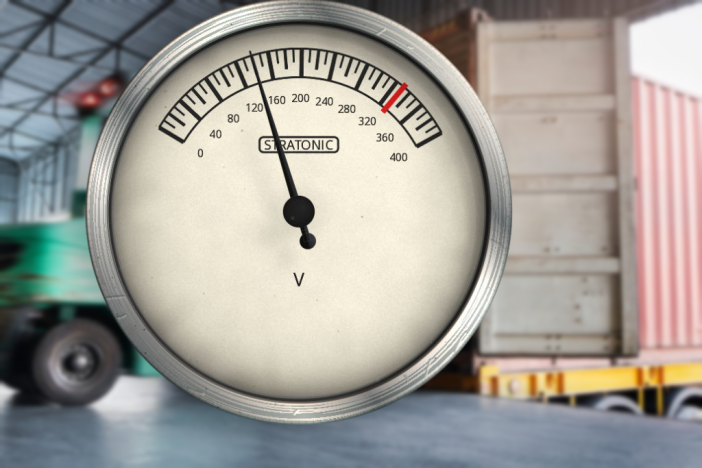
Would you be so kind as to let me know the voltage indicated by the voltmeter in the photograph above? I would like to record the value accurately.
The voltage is 140 V
